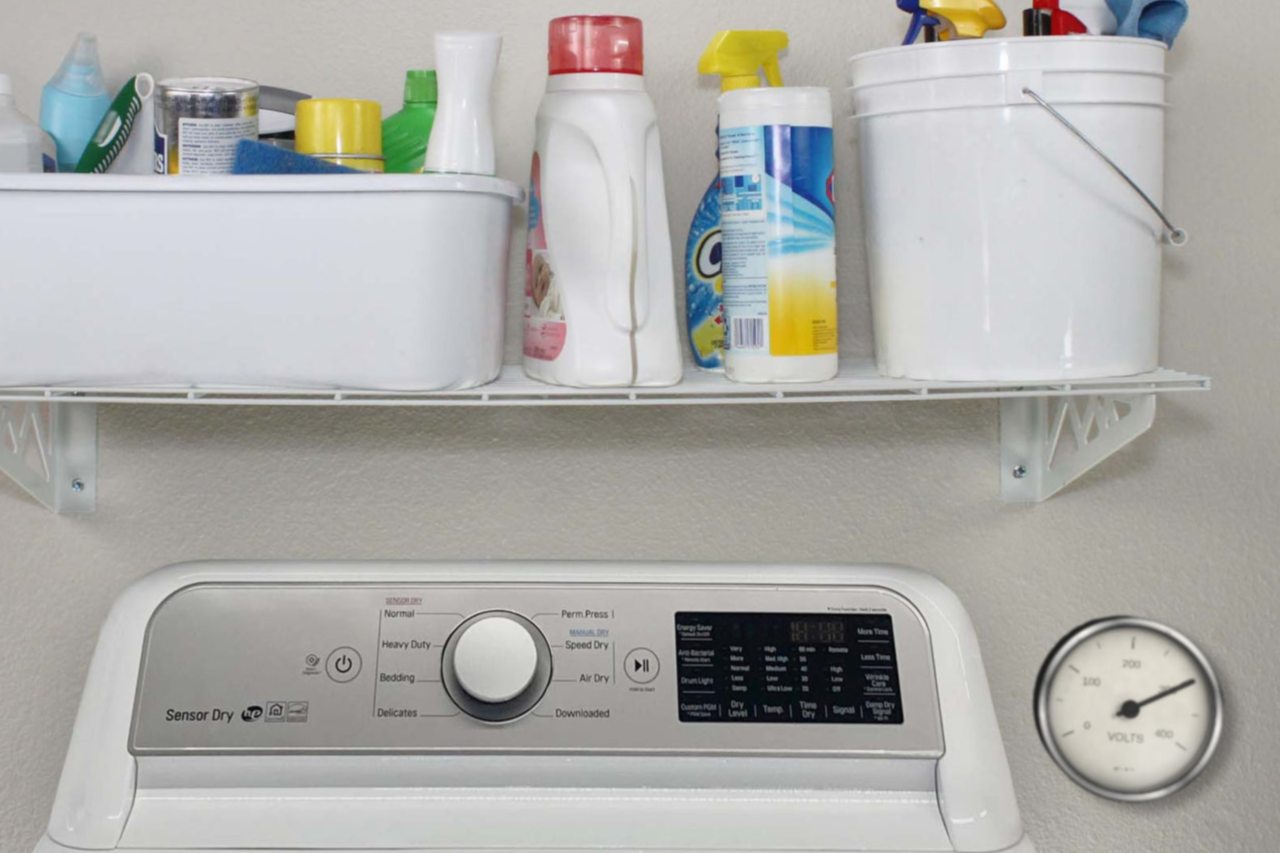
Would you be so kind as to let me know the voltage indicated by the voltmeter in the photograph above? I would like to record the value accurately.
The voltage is 300 V
